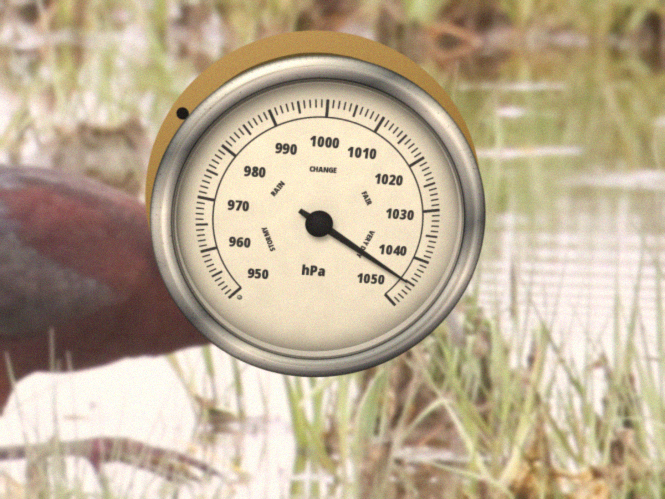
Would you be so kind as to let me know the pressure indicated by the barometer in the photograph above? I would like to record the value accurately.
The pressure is 1045 hPa
